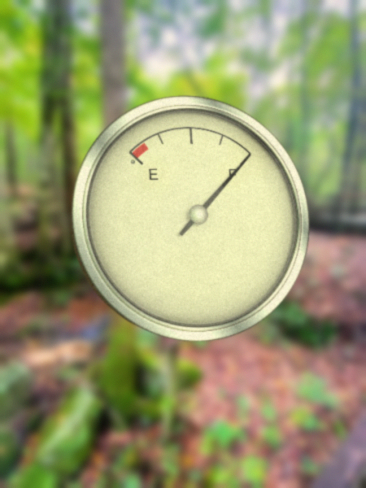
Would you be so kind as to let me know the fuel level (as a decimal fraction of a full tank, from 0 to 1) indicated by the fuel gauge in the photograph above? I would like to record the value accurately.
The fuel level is 1
